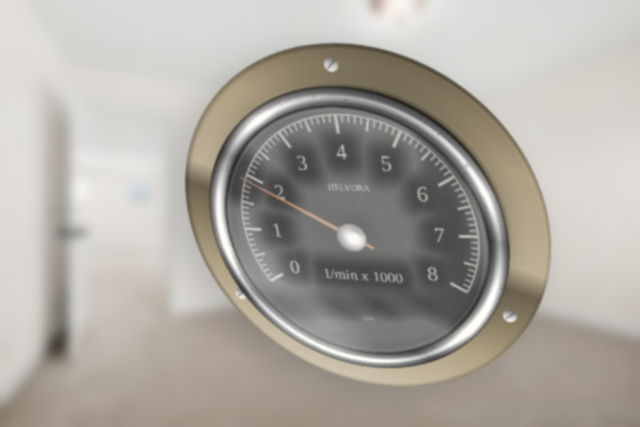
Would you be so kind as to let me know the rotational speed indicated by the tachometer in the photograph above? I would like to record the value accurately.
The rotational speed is 2000 rpm
